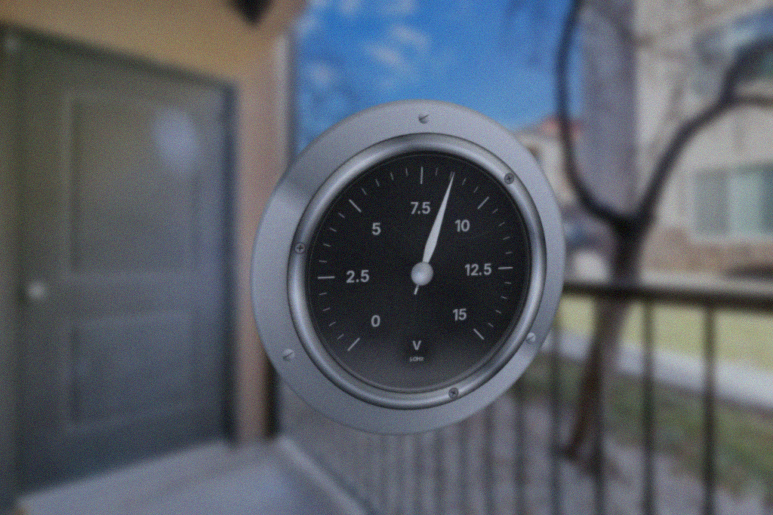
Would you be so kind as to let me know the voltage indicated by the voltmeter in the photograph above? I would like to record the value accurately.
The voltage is 8.5 V
